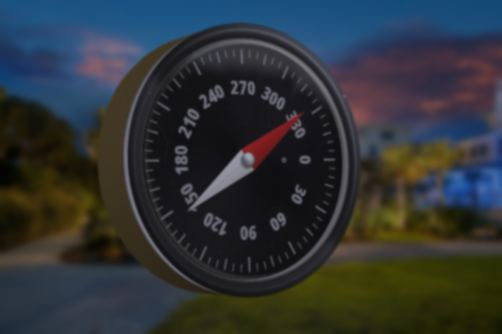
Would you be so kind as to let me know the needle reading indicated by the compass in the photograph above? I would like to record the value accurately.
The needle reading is 325 °
